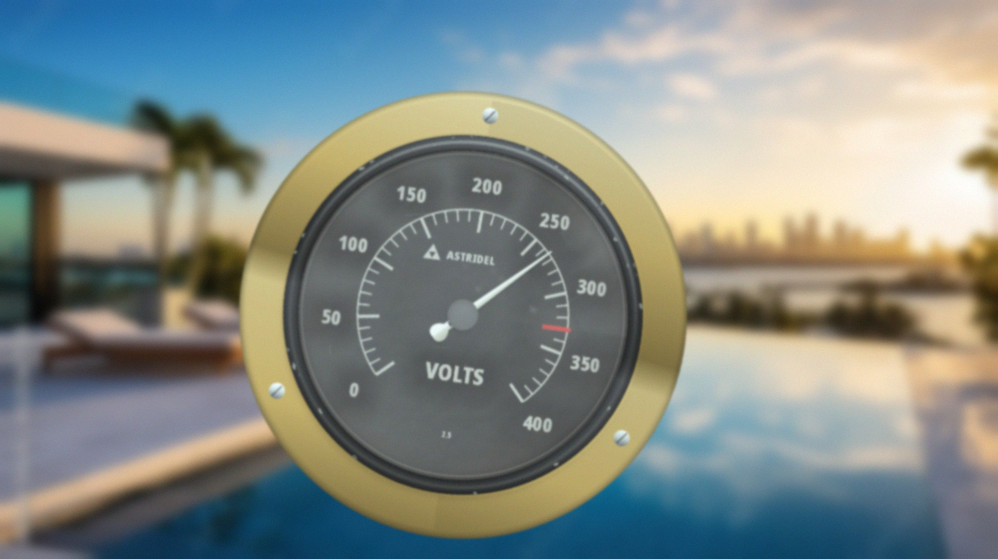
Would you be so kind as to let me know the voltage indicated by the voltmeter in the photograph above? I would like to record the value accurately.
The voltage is 265 V
